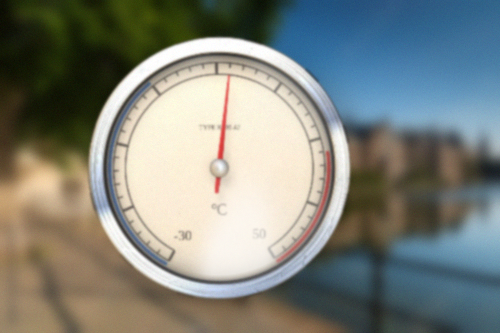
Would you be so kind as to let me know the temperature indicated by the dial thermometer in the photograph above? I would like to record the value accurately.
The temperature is 12 °C
